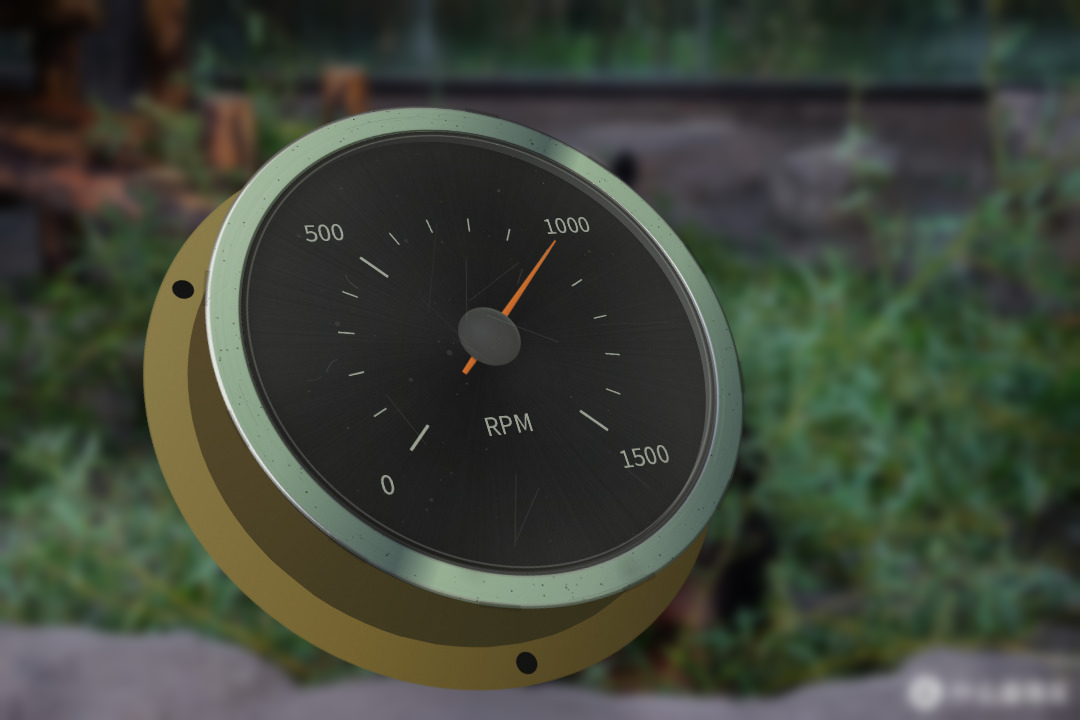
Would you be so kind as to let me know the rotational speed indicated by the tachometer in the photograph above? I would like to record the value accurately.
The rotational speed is 1000 rpm
